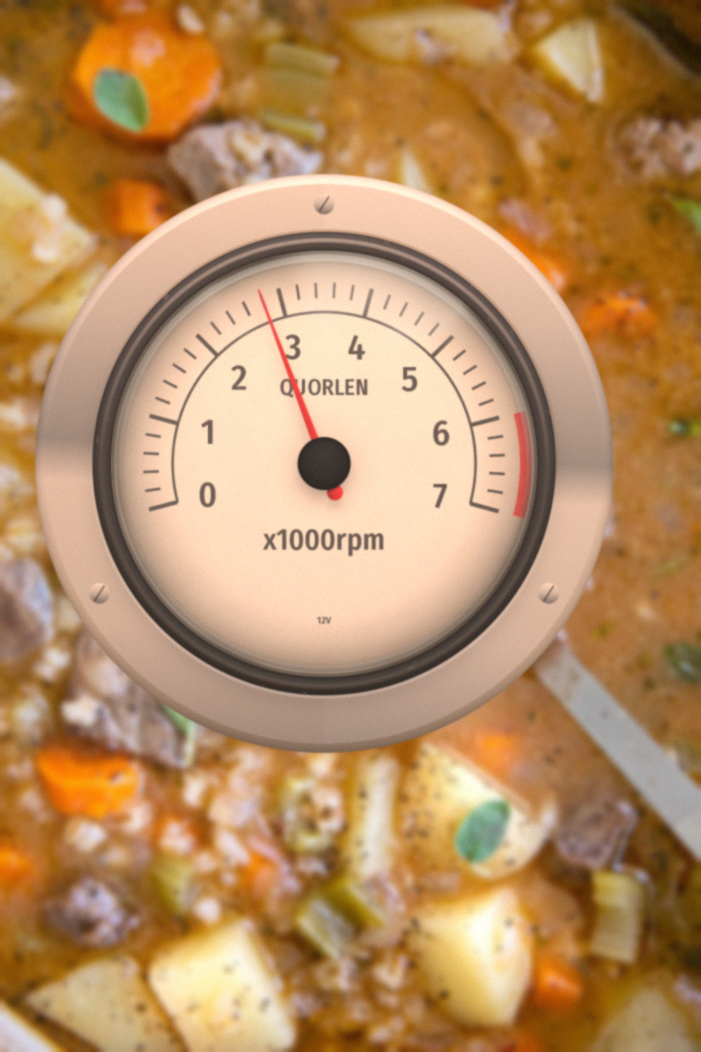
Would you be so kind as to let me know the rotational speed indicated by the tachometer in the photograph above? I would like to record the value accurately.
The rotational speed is 2800 rpm
